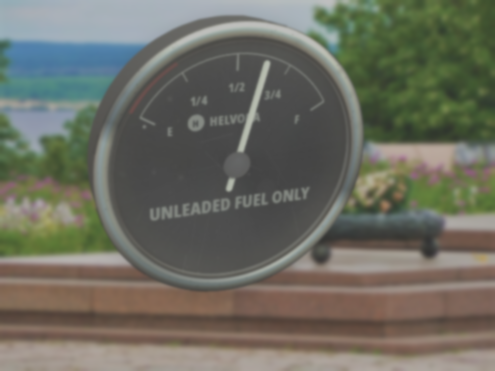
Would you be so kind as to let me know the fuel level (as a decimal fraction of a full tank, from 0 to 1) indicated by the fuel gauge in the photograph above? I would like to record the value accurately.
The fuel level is 0.625
